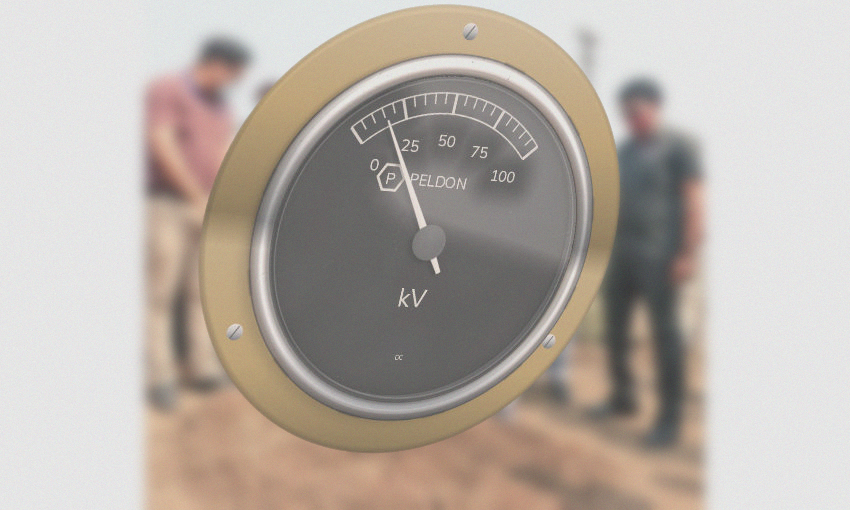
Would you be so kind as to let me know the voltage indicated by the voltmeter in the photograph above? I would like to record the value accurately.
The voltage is 15 kV
